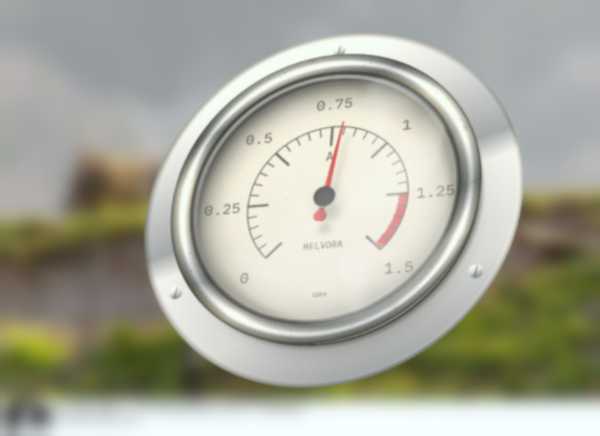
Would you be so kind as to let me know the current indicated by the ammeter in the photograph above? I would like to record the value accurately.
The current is 0.8 A
